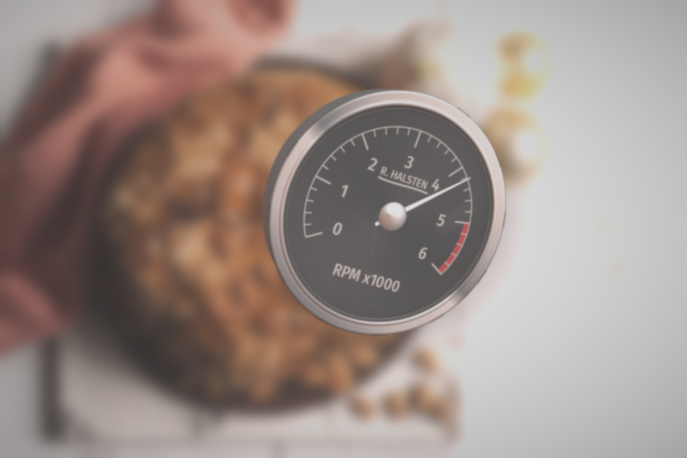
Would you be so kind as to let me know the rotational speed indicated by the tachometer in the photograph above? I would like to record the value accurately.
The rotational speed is 4200 rpm
